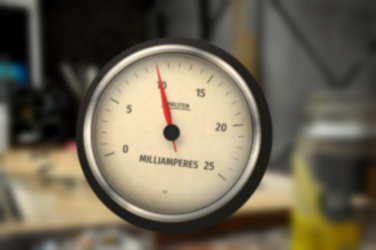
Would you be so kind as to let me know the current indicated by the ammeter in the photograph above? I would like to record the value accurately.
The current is 10 mA
